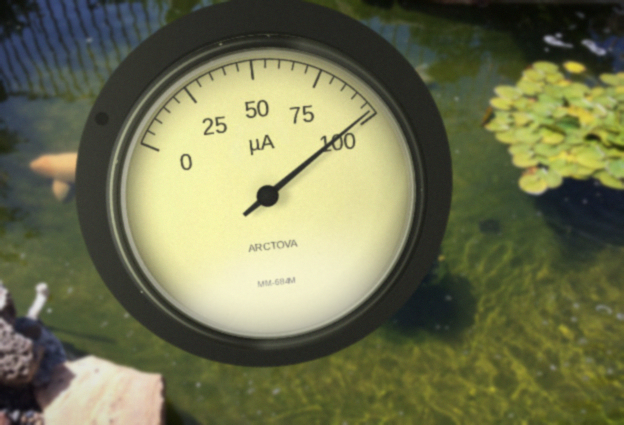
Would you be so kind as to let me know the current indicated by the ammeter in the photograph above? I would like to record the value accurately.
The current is 97.5 µA
